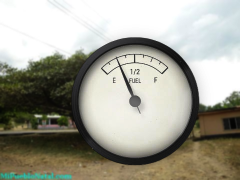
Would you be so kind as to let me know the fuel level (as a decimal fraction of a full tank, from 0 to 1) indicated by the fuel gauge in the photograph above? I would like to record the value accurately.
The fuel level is 0.25
